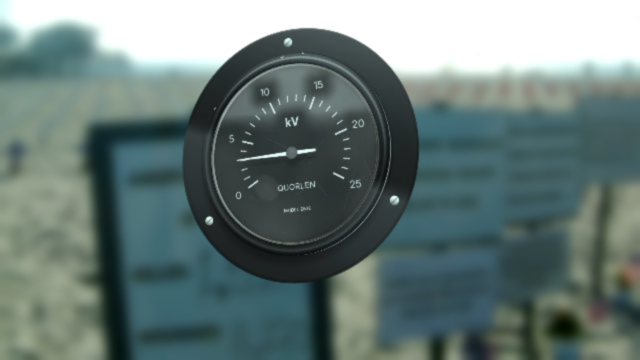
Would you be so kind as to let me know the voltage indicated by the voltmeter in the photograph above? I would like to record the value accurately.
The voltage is 3 kV
